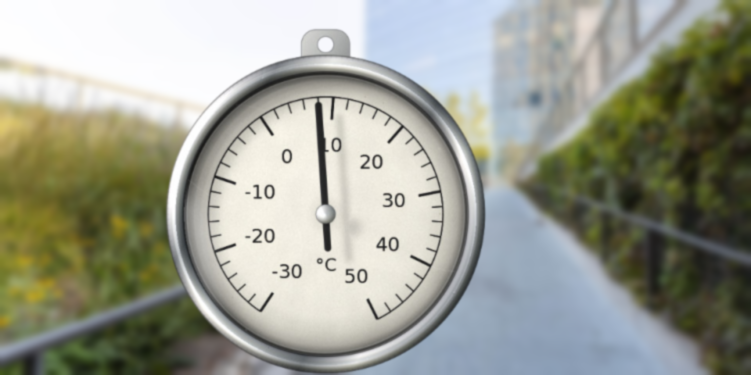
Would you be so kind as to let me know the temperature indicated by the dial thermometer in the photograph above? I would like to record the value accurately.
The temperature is 8 °C
